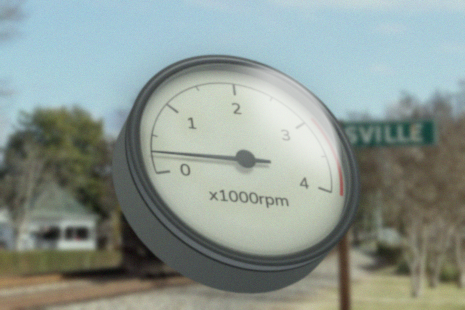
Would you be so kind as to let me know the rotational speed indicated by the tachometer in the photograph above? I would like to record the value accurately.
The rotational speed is 250 rpm
